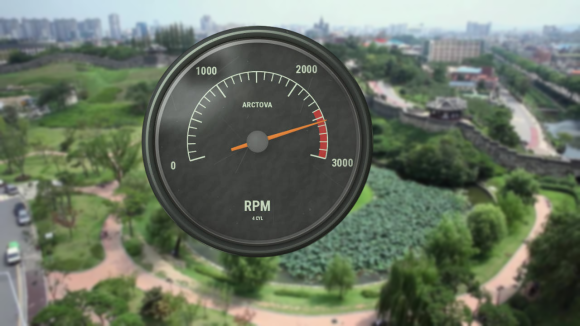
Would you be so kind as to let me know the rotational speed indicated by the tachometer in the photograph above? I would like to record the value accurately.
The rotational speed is 2550 rpm
